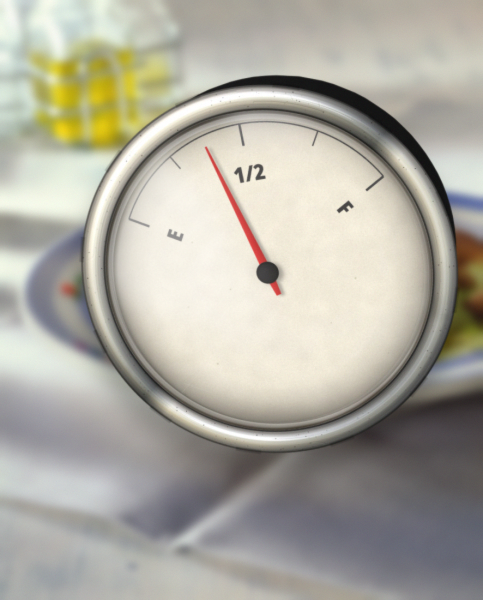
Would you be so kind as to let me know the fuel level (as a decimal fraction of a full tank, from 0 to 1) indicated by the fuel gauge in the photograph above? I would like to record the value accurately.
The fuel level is 0.375
